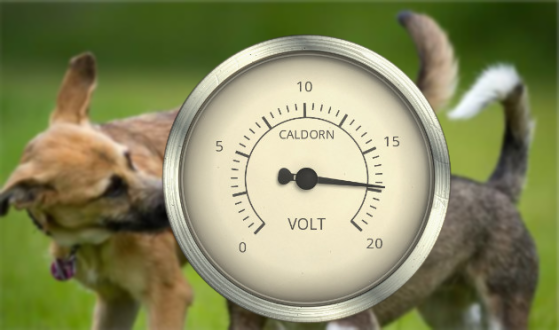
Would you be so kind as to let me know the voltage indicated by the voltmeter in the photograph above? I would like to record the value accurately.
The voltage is 17.25 V
